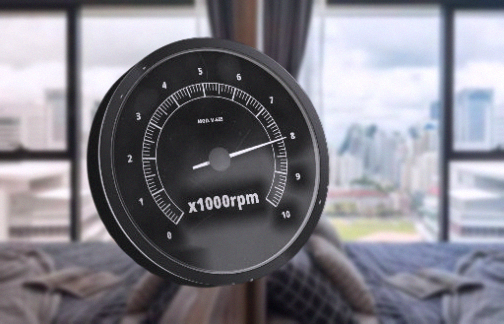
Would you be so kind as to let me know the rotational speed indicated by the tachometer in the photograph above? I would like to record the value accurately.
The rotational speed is 8000 rpm
